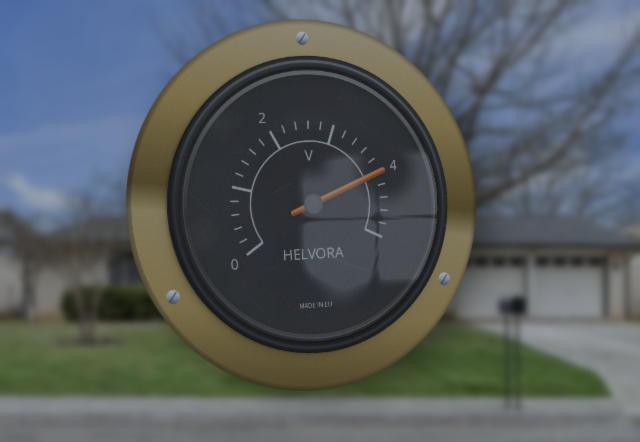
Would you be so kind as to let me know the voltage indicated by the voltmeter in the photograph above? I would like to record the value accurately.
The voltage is 4 V
